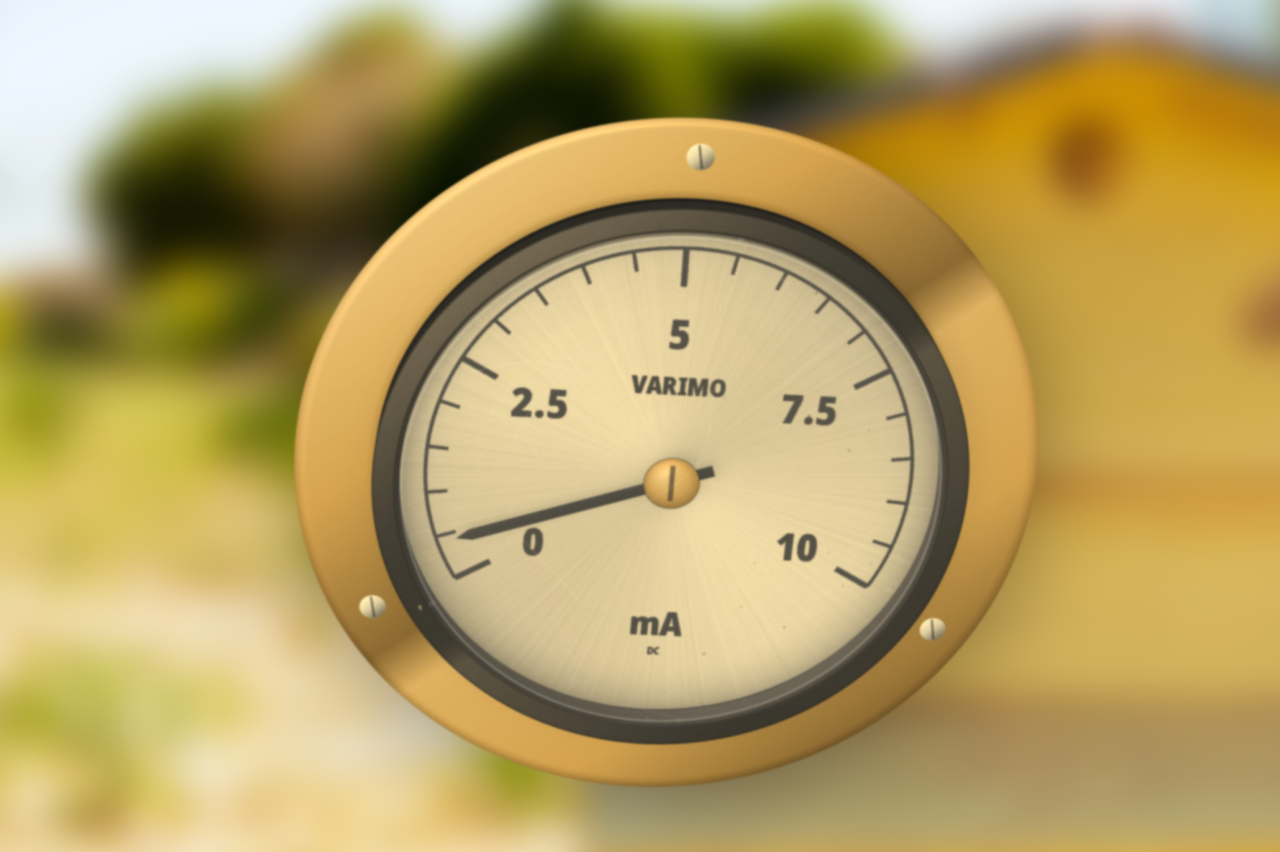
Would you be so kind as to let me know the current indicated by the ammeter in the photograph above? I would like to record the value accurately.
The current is 0.5 mA
